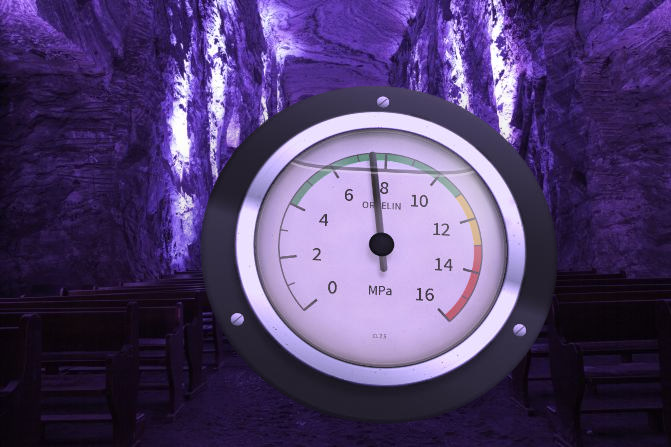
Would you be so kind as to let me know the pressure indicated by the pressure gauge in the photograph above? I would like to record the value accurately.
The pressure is 7.5 MPa
